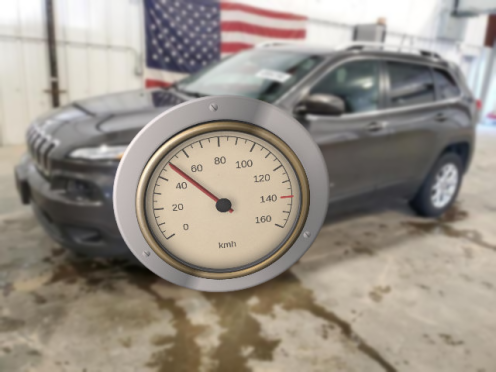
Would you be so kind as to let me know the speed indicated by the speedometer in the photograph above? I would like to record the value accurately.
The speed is 50 km/h
